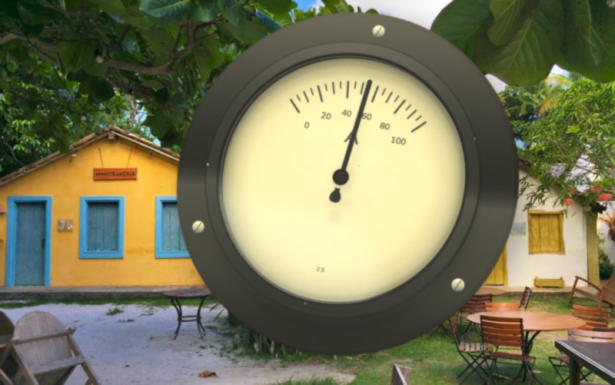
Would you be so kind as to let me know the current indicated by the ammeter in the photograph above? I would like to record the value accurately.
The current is 55 A
